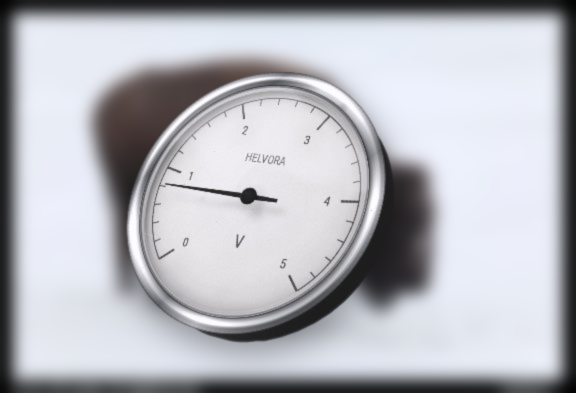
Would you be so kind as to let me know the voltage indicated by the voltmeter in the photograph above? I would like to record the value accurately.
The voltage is 0.8 V
